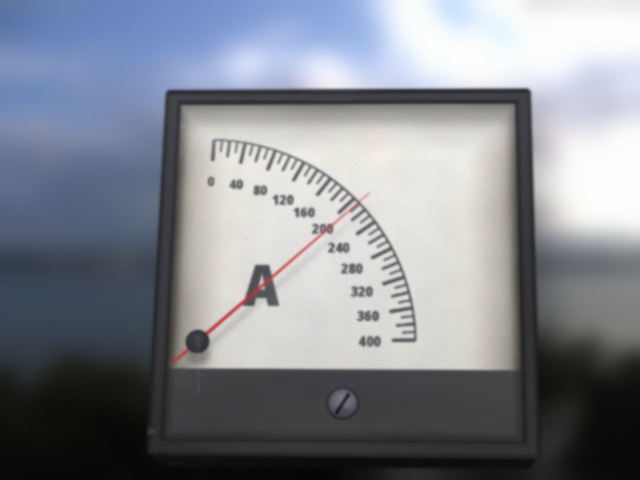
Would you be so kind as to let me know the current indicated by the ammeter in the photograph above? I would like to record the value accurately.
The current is 210 A
